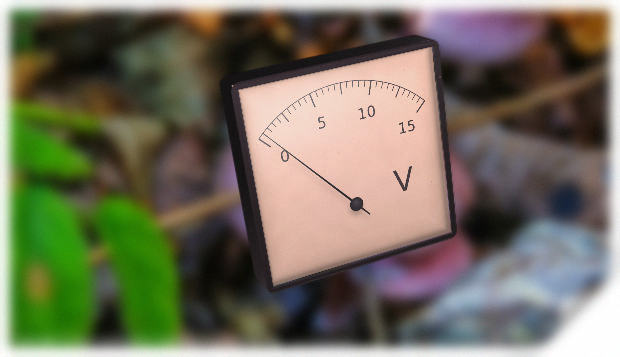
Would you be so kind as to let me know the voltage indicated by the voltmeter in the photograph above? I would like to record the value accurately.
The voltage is 0.5 V
